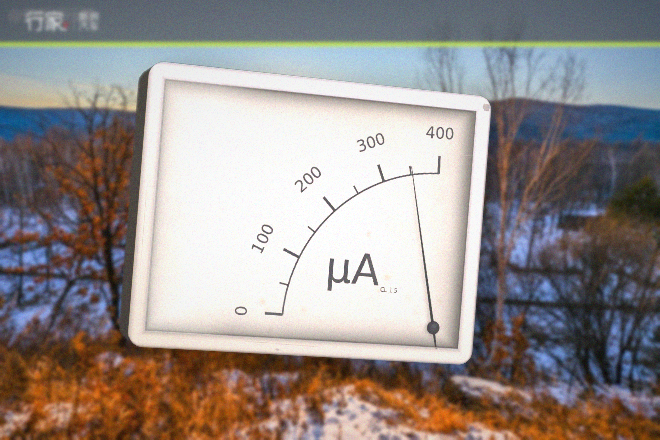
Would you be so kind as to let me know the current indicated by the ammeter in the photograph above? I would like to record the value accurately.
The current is 350 µA
